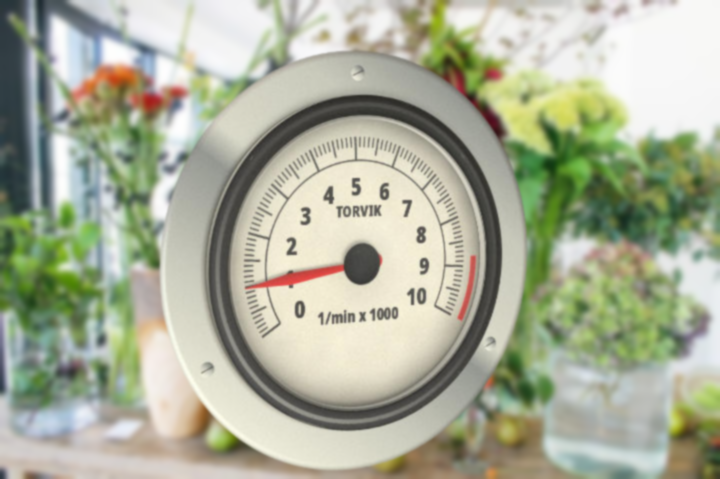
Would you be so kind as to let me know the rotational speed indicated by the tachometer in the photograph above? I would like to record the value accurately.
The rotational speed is 1000 rpm
